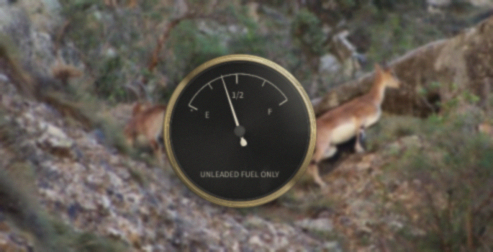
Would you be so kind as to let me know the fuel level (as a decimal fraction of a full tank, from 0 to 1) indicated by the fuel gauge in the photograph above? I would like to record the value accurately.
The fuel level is 0.375
